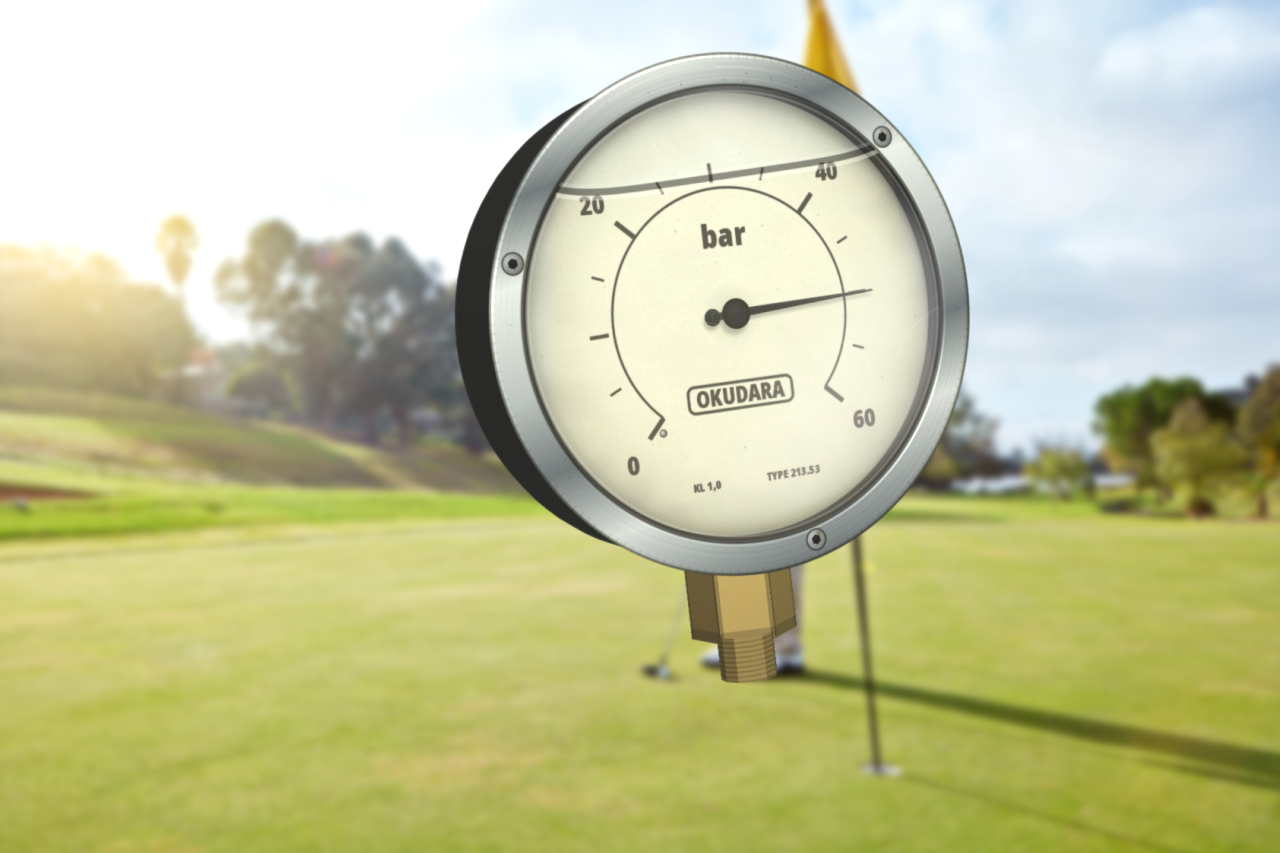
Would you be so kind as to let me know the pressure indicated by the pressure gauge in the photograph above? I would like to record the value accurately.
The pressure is 50 bar
